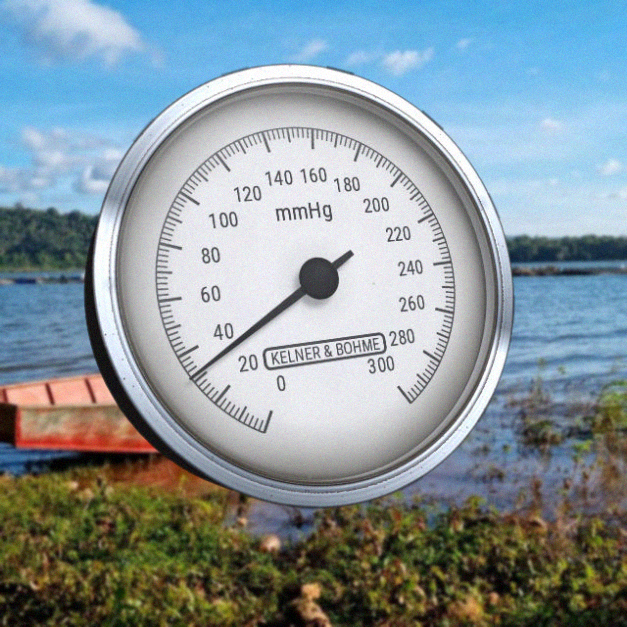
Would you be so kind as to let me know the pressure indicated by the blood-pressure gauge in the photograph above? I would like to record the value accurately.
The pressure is 32 mmHg
